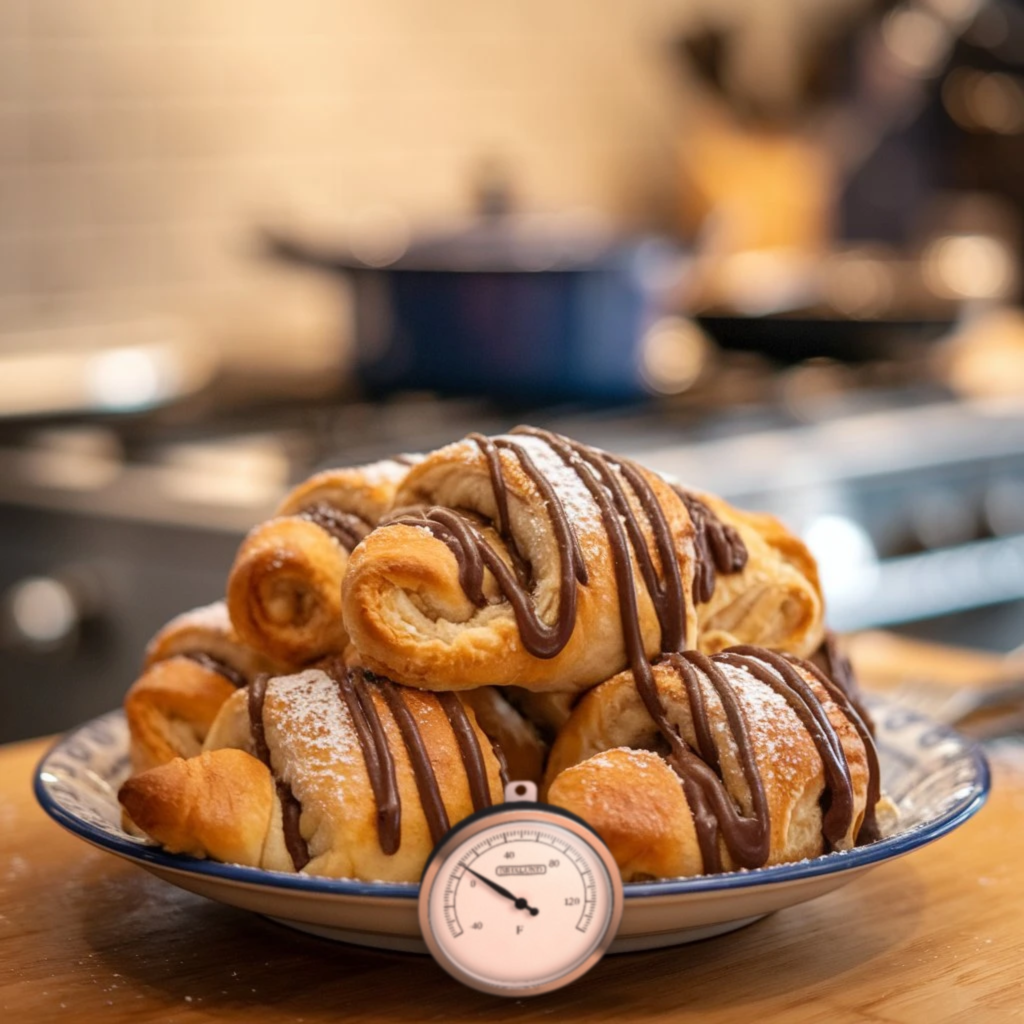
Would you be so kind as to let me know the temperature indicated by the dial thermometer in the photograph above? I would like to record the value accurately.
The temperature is 10 °F
